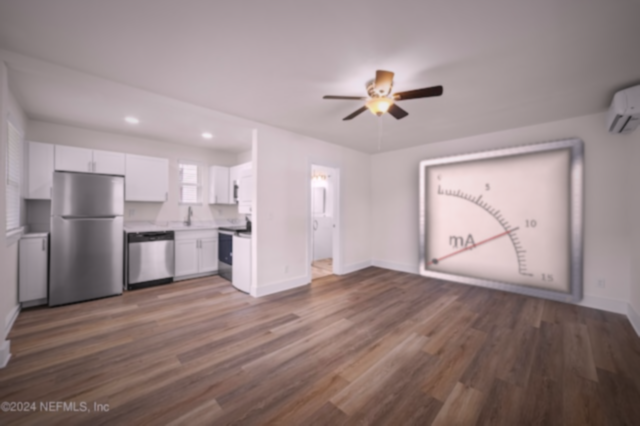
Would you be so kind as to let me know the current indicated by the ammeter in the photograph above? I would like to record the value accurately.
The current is 10 mA
